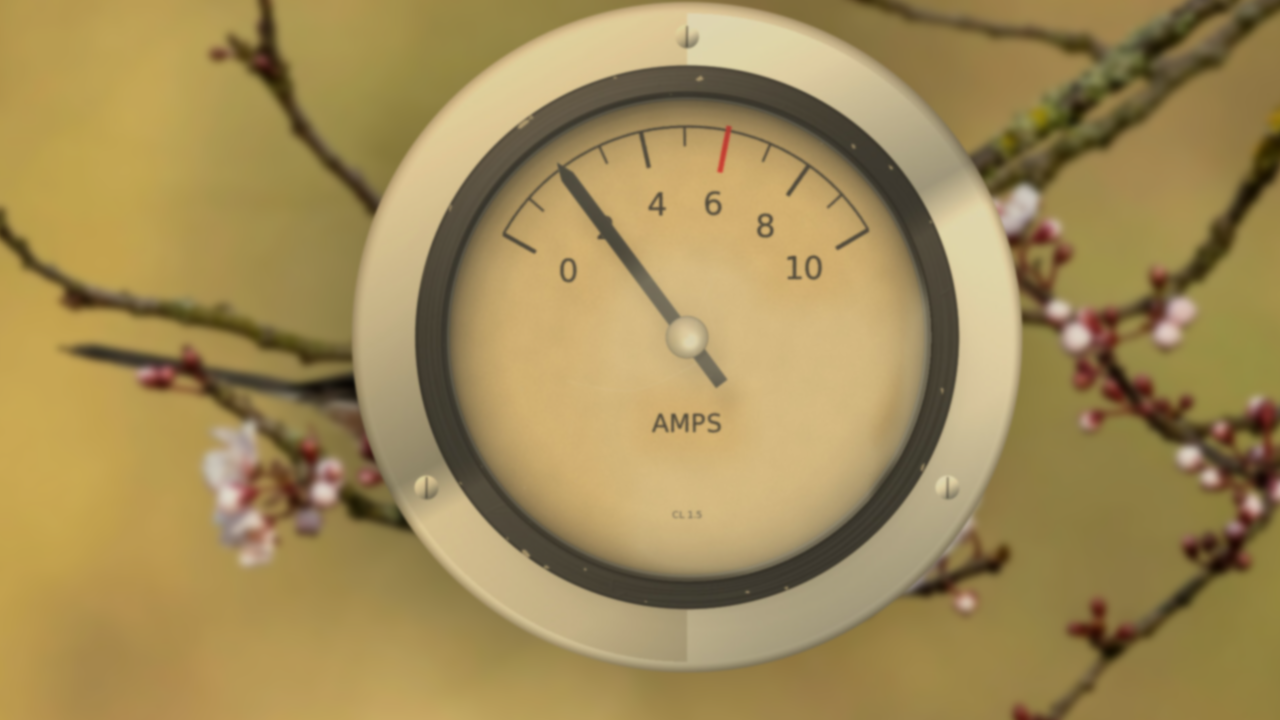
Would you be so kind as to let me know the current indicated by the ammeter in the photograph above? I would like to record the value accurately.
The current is 2 A
